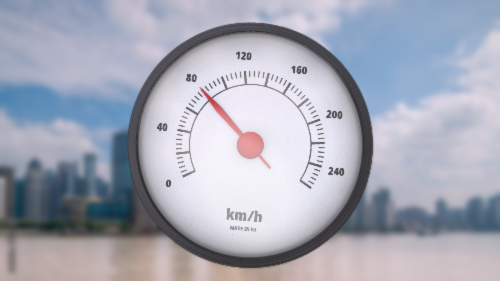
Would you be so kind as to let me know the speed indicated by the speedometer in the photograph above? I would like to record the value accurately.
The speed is 80 km/h
